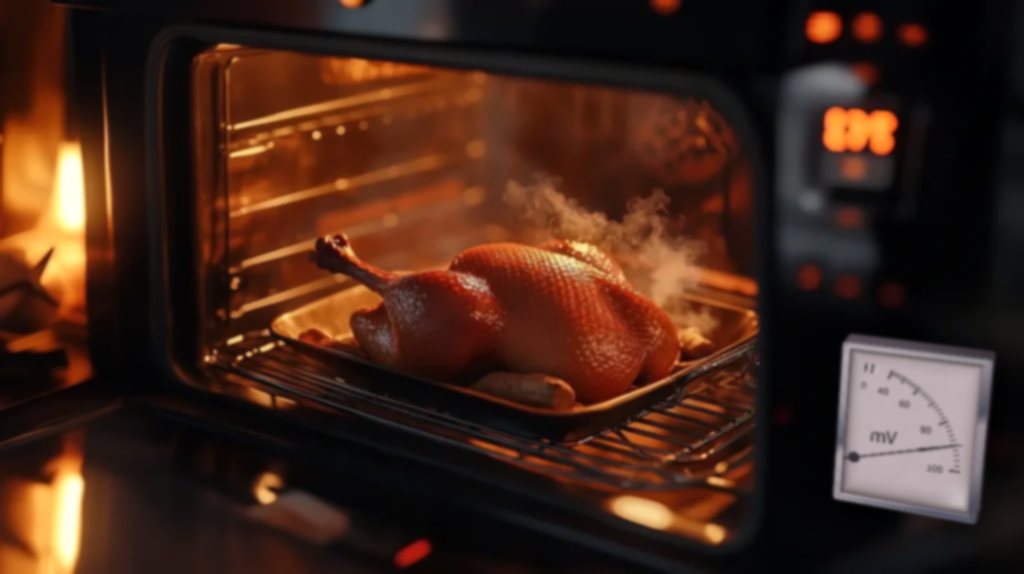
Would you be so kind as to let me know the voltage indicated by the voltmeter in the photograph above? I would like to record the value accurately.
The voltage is 90 mV
